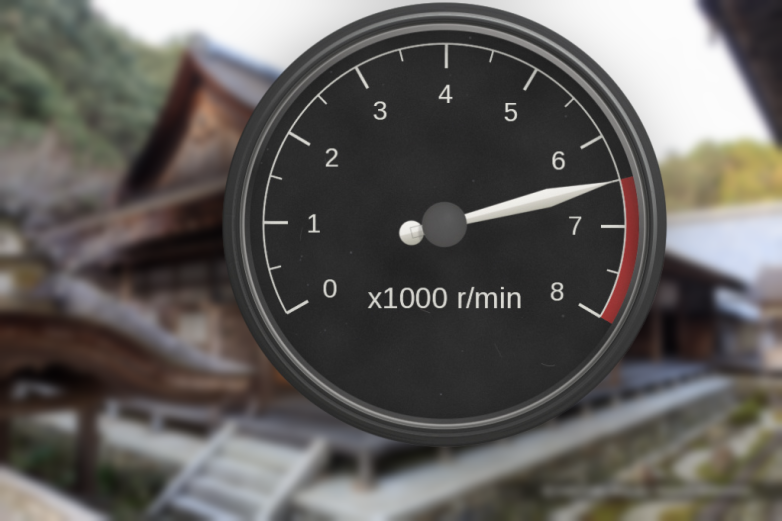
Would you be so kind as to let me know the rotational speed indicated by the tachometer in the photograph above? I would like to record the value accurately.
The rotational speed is 6500 rpm
